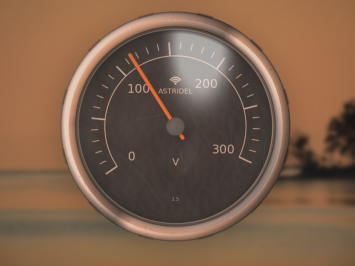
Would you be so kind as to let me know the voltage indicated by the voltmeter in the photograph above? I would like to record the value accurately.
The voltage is 115 V
